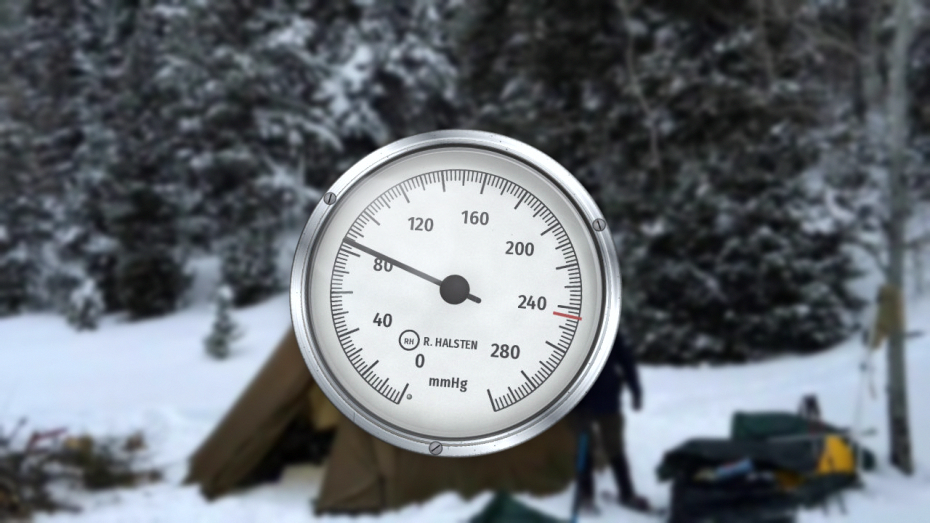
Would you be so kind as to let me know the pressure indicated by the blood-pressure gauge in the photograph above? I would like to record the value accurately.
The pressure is 84 mmHg
